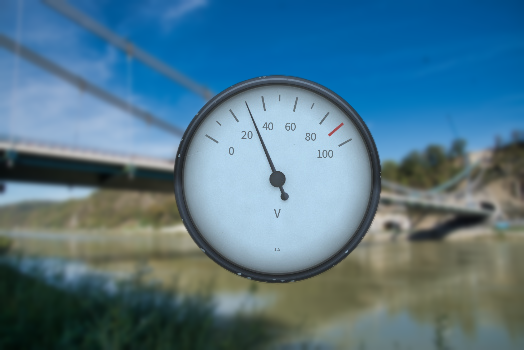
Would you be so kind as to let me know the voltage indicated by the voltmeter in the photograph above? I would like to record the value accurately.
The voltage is 30 V
